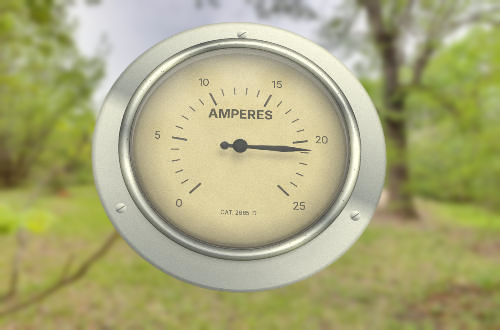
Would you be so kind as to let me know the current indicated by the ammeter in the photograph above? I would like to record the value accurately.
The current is 21 A
